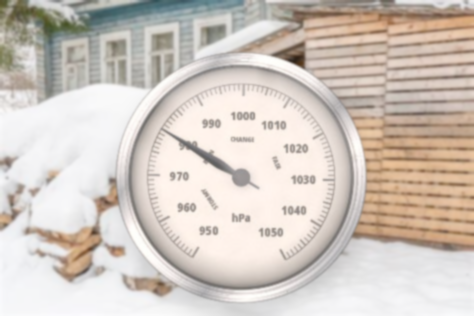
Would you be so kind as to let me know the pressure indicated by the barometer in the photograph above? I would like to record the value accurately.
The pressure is 980 hPa
